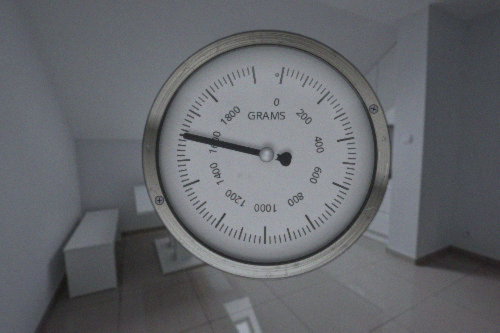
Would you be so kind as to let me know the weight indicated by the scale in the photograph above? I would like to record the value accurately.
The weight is 1600 g
